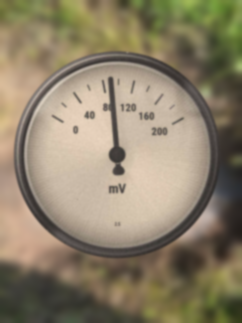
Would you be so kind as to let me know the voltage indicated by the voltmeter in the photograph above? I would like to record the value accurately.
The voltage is 90 mV
